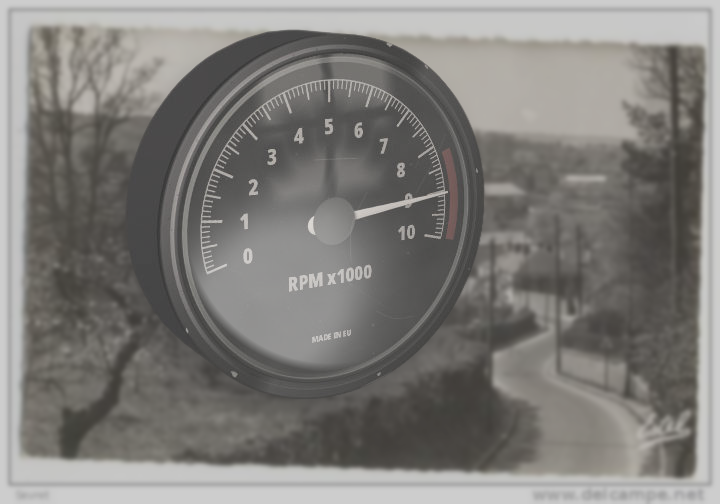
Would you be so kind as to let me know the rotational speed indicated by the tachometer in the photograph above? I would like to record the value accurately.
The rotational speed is 9000 rpm
